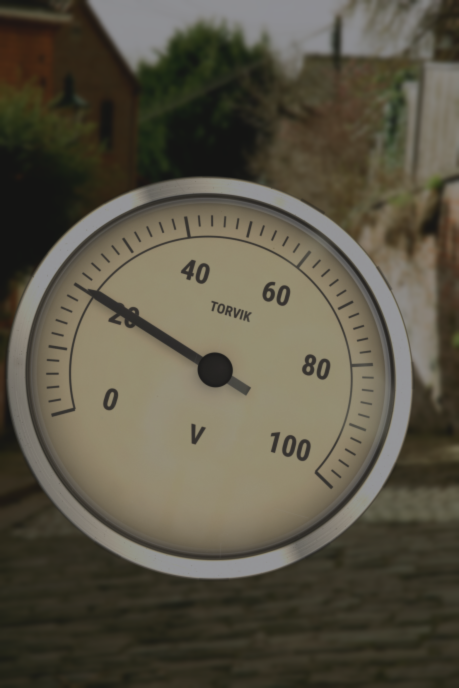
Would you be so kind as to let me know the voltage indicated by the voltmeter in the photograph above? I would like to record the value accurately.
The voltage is 20 V
